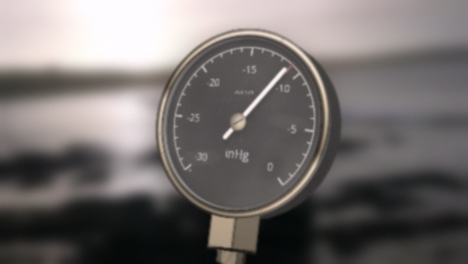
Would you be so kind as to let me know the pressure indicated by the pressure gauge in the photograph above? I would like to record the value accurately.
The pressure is -11 inHg
